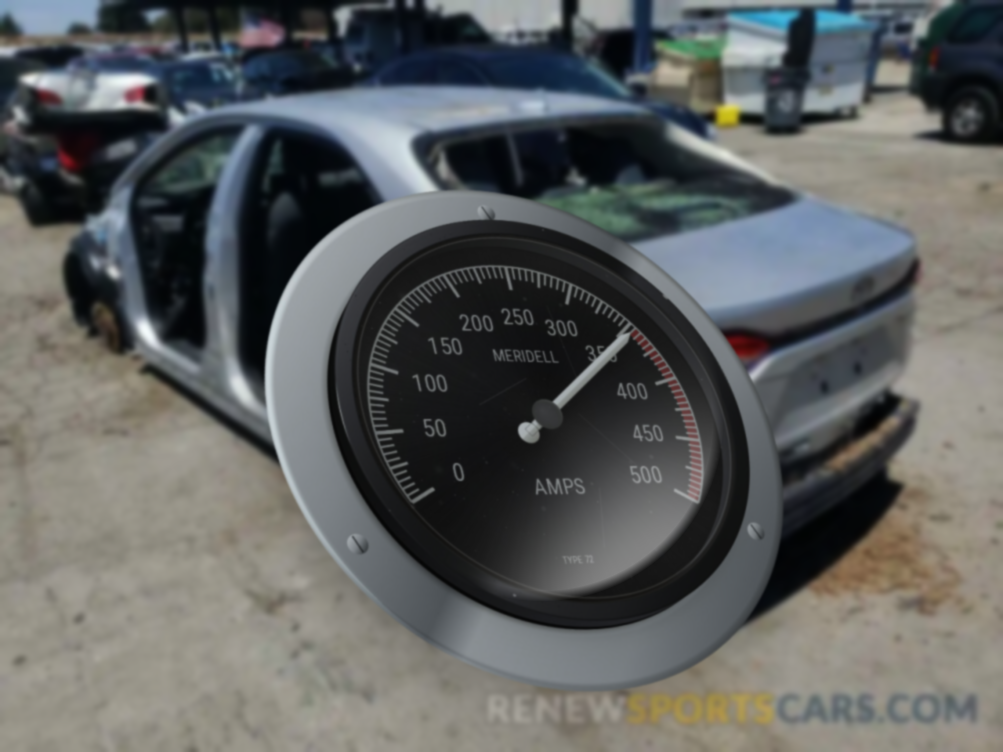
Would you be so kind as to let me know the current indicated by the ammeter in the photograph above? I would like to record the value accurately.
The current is 355 A
